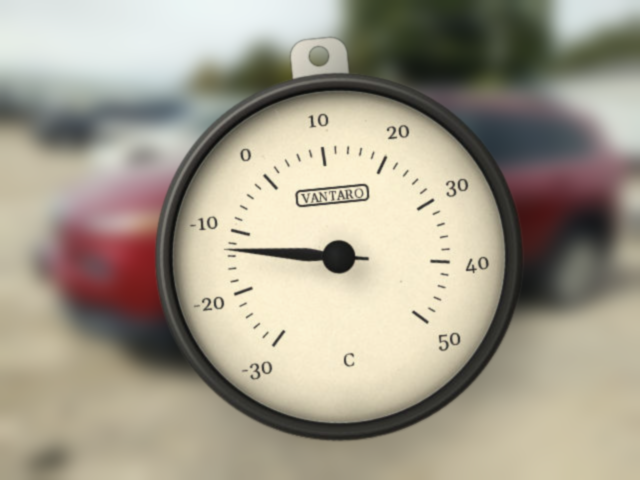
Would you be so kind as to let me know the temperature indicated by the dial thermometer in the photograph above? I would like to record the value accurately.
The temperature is -13 °C
